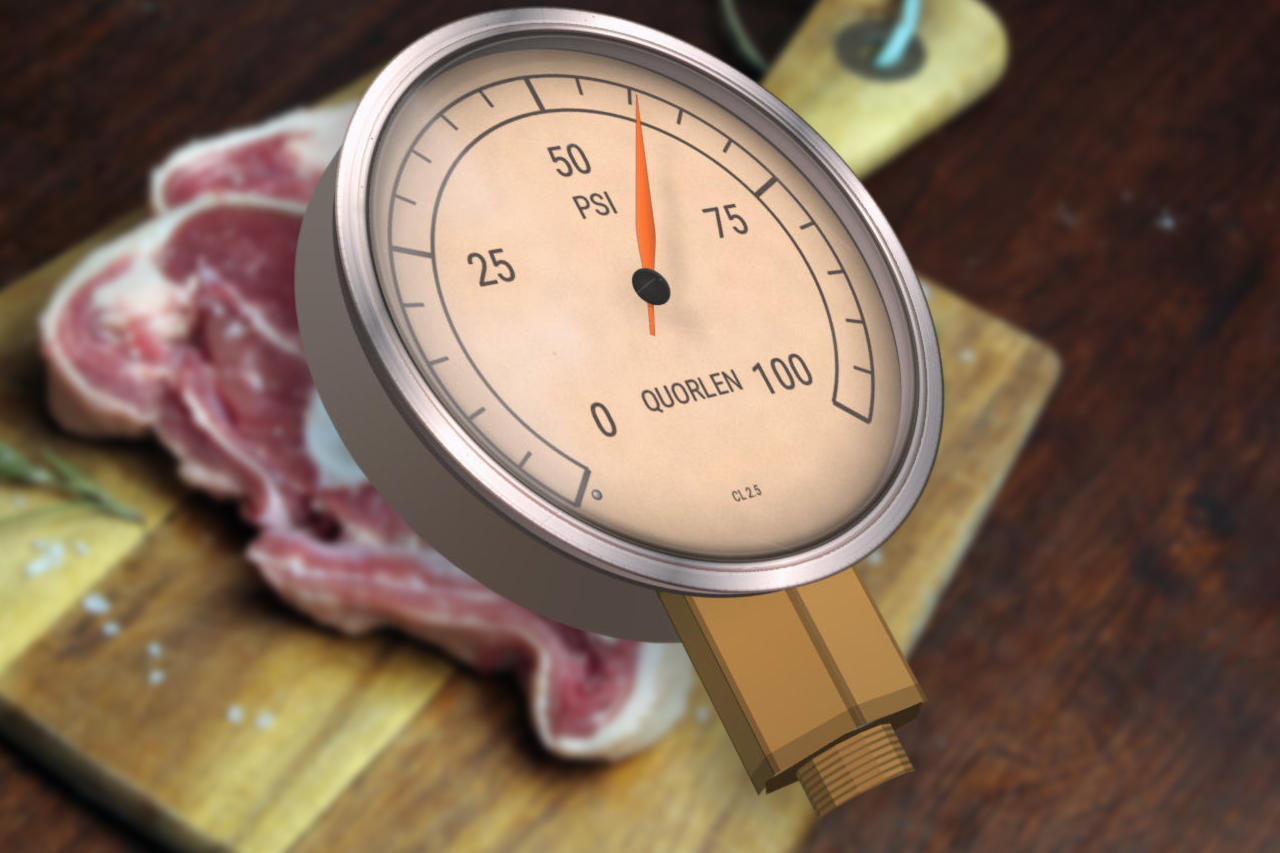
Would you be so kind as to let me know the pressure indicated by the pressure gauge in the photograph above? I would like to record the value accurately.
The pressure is 60 psi
